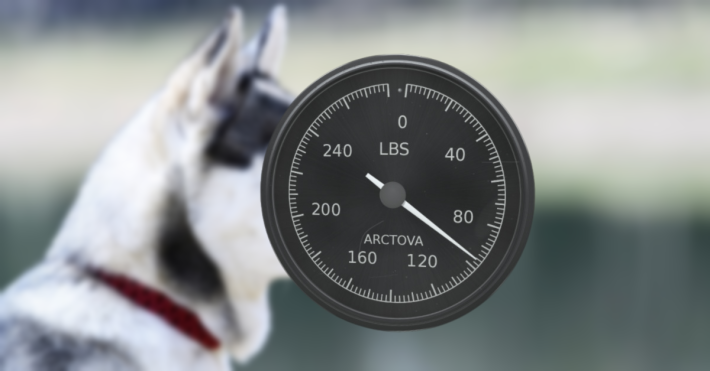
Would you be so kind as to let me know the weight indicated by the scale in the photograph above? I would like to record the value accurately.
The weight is 96 lb
